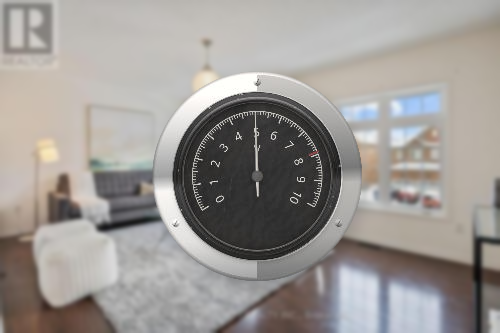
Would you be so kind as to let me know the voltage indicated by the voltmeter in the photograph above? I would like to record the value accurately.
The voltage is 5 V
